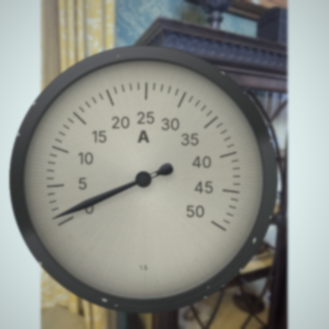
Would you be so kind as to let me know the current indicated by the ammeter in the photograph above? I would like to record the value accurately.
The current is 1 A
